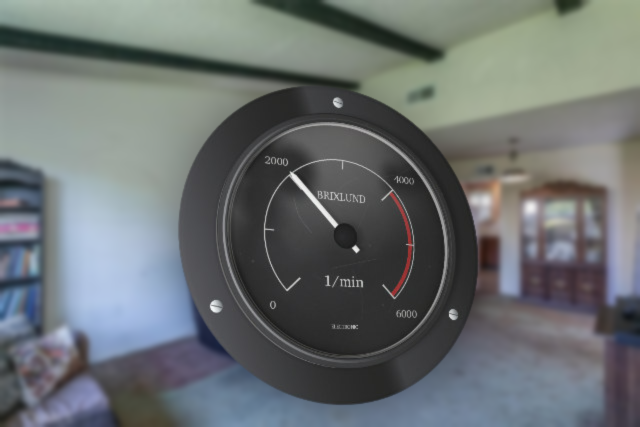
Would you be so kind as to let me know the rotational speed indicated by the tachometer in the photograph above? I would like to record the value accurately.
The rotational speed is 2000 rpm
